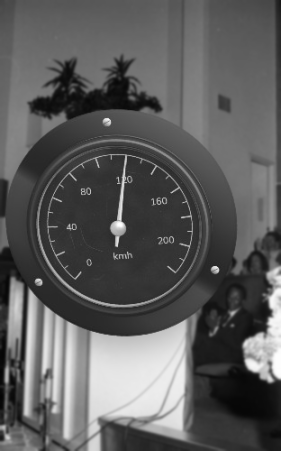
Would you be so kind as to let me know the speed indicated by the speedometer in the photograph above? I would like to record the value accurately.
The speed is 120 km/h
